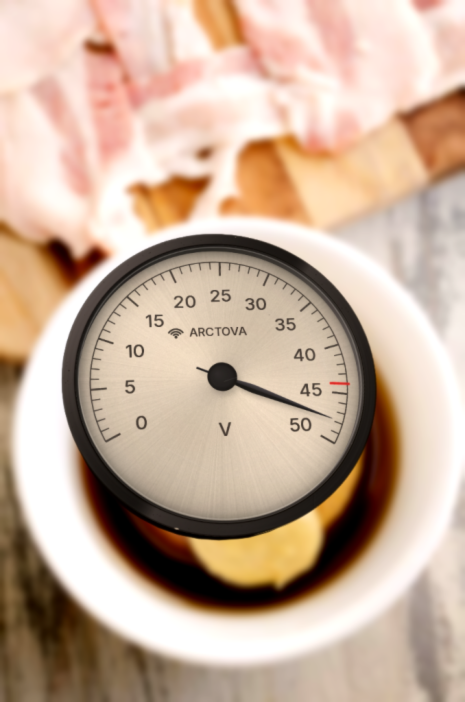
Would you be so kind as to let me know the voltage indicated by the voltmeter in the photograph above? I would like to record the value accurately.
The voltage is 48 V
